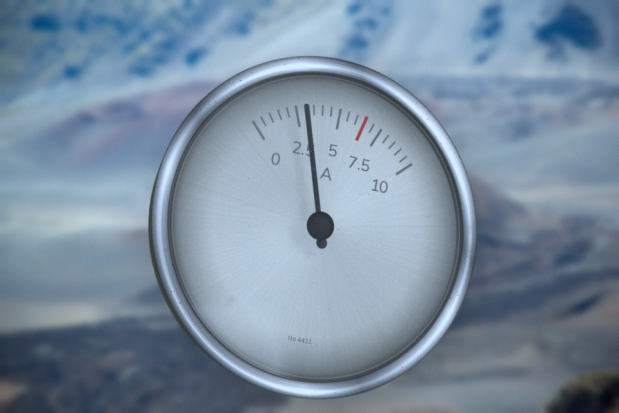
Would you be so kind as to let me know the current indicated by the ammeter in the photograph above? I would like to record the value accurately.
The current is 3 A
